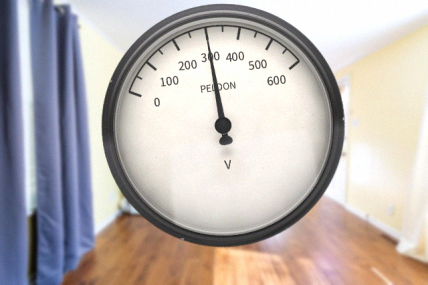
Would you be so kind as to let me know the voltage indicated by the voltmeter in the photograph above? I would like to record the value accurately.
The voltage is 300 V
